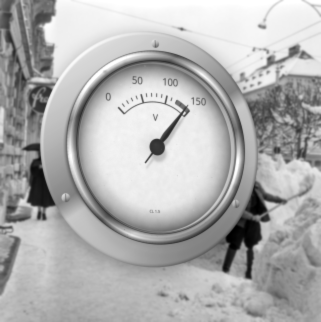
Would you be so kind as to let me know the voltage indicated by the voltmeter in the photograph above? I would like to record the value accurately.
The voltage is 140 V
